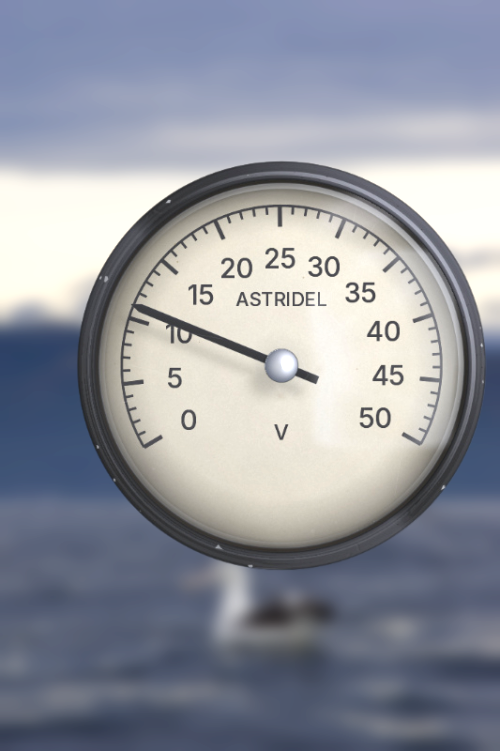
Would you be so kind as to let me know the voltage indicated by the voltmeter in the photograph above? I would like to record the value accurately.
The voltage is 11 V
